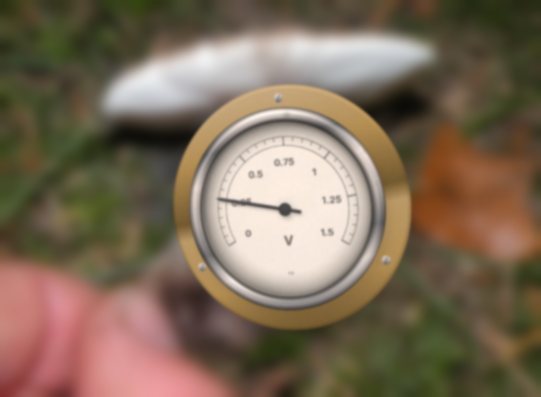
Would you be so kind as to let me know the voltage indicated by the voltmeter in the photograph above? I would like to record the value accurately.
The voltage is 0.25 V
